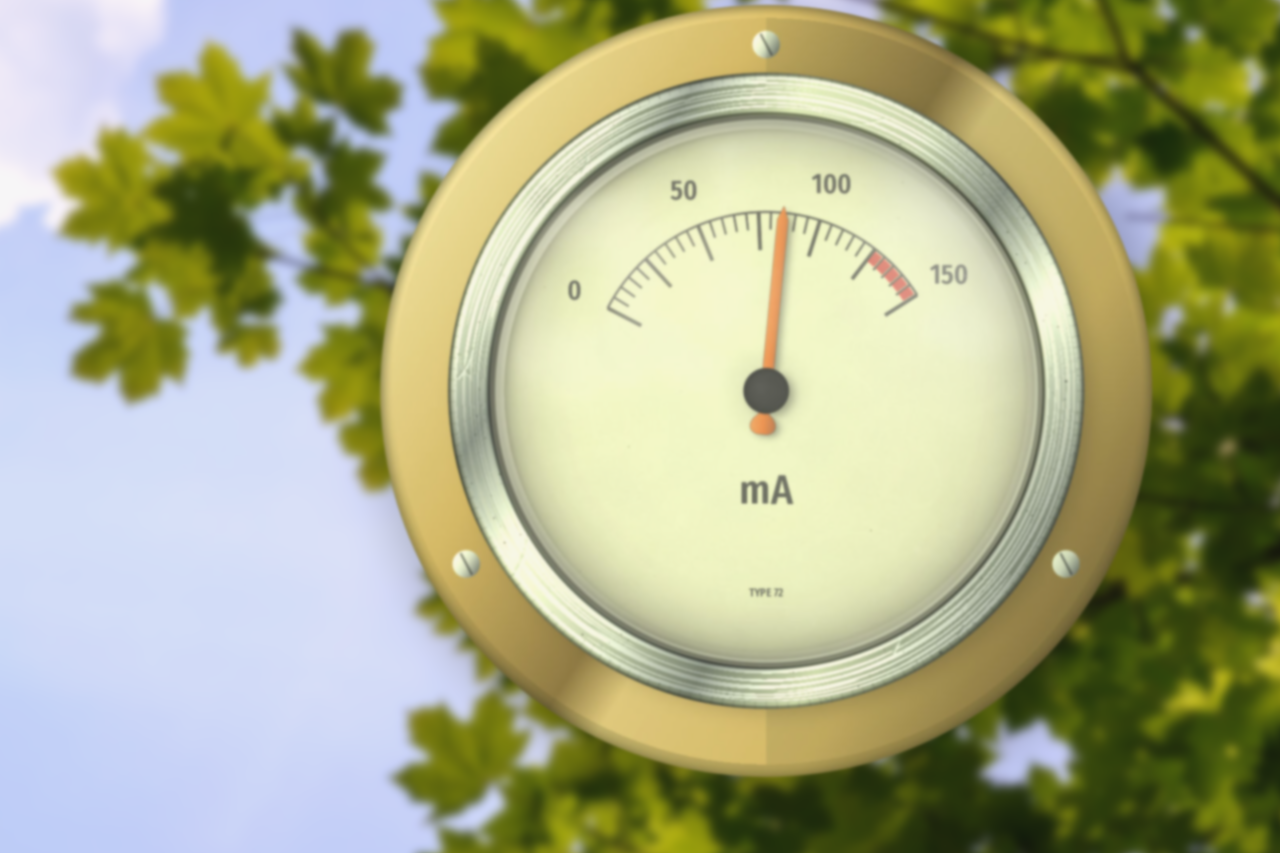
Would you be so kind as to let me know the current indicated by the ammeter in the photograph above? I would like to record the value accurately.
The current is 85 mA
